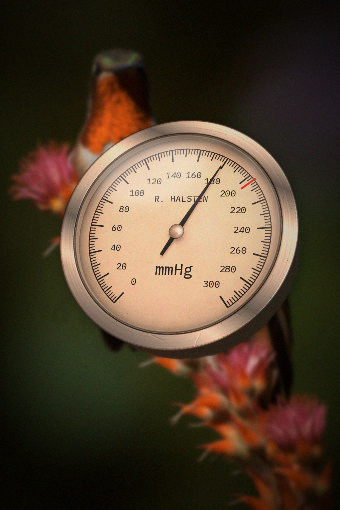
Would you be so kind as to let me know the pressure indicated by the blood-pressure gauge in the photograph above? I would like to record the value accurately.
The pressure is 180 mmHg
